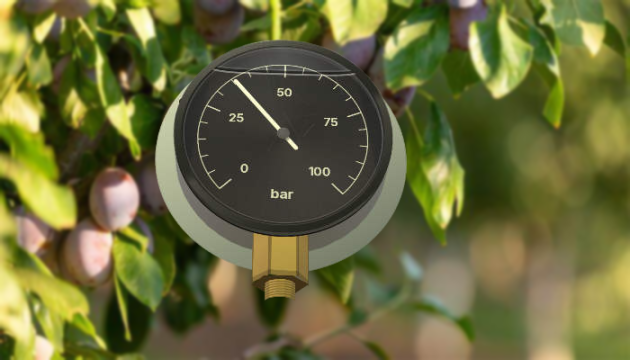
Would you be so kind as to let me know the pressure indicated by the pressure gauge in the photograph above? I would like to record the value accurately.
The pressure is 35 bar
